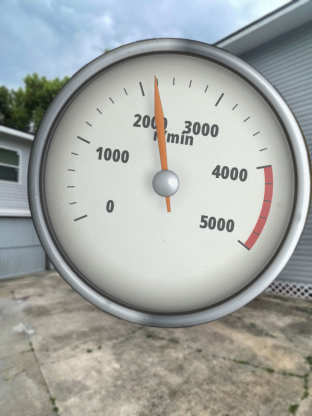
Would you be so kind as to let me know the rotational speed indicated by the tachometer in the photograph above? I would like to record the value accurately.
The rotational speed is 2200 rpm
